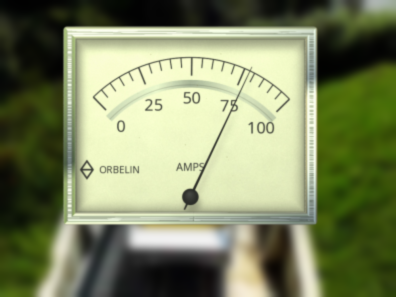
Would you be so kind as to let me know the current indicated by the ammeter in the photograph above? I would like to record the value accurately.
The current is 77.5 A
